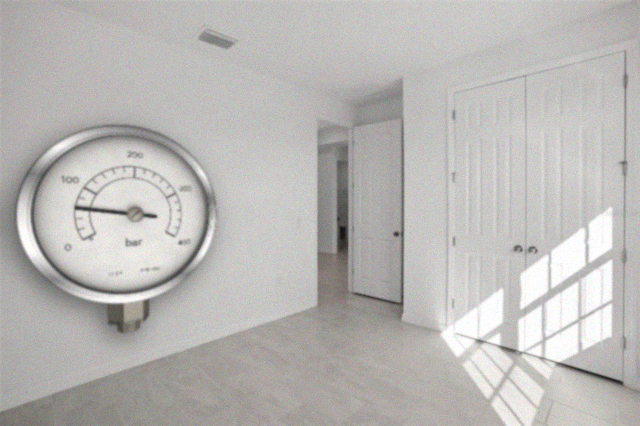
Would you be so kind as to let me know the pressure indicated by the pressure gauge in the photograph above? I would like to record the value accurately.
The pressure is 60 bar
